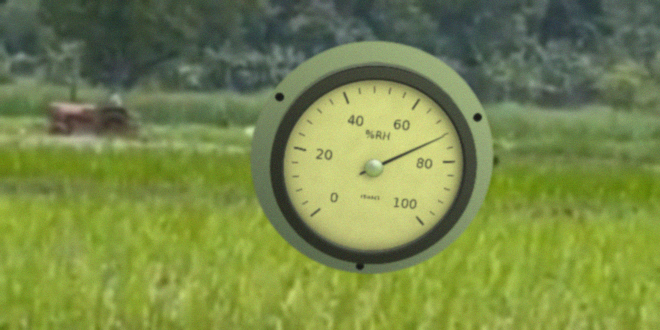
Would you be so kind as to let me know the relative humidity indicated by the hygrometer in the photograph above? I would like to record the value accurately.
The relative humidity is 72 %
